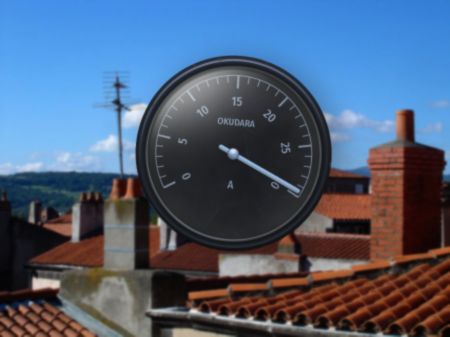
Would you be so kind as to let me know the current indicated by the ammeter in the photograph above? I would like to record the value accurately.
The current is 29.5 A
